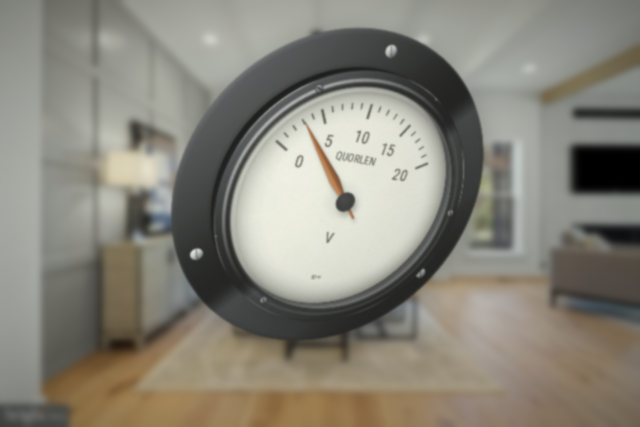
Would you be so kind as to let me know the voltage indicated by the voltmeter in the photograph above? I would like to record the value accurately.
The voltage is 3 V
